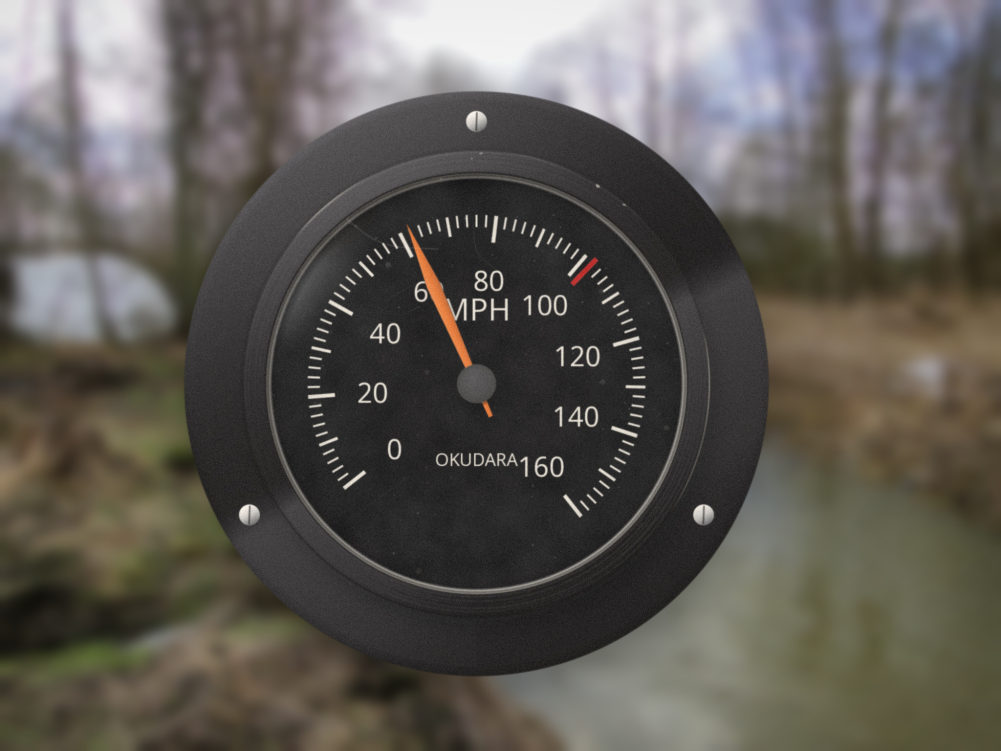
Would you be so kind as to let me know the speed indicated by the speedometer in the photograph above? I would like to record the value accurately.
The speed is 62 mph
